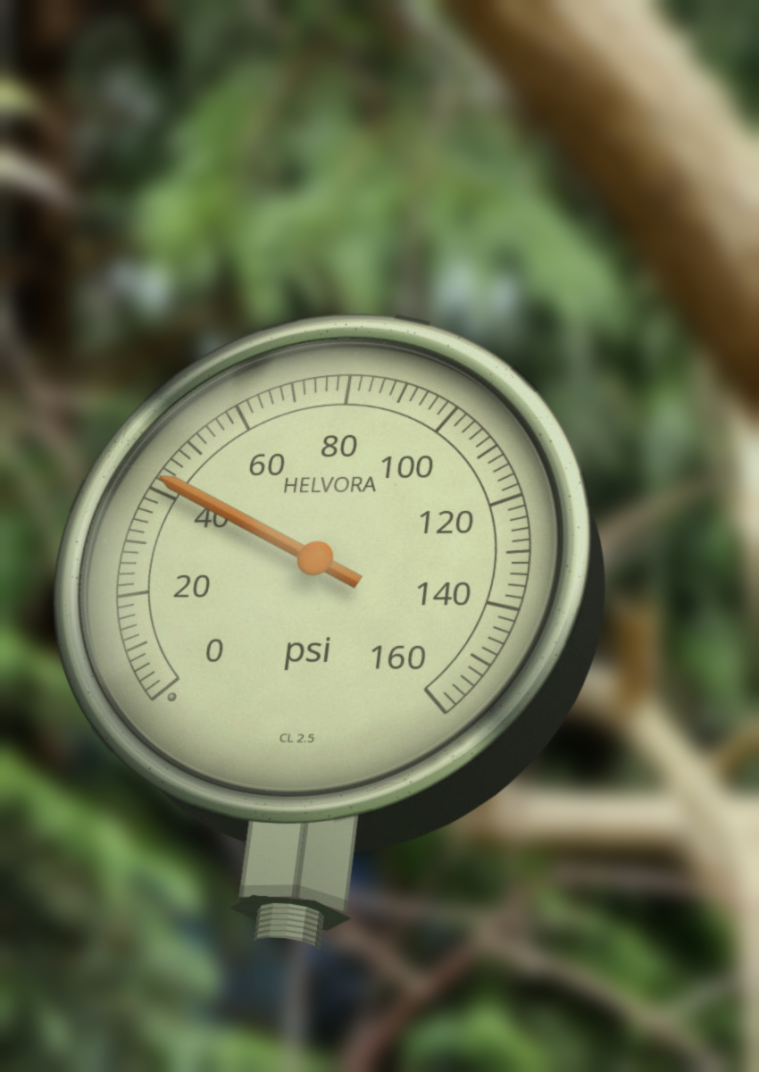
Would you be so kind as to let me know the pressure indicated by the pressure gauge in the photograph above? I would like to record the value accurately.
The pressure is 42 psi
